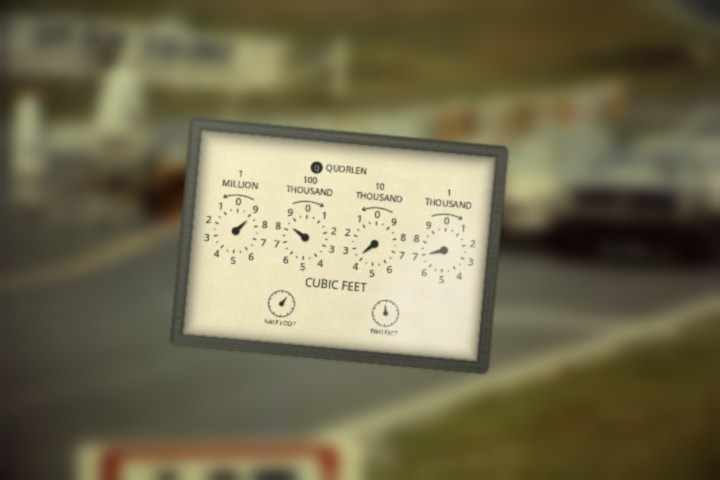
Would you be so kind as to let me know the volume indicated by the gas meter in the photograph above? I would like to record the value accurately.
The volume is 883700 ft³
